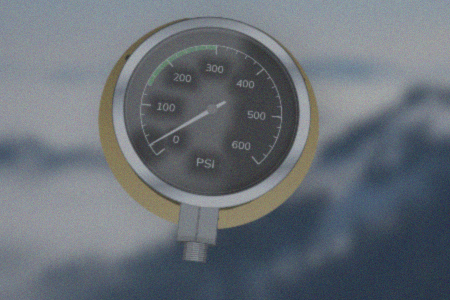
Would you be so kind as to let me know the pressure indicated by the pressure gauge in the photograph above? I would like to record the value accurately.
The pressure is 20 psi
